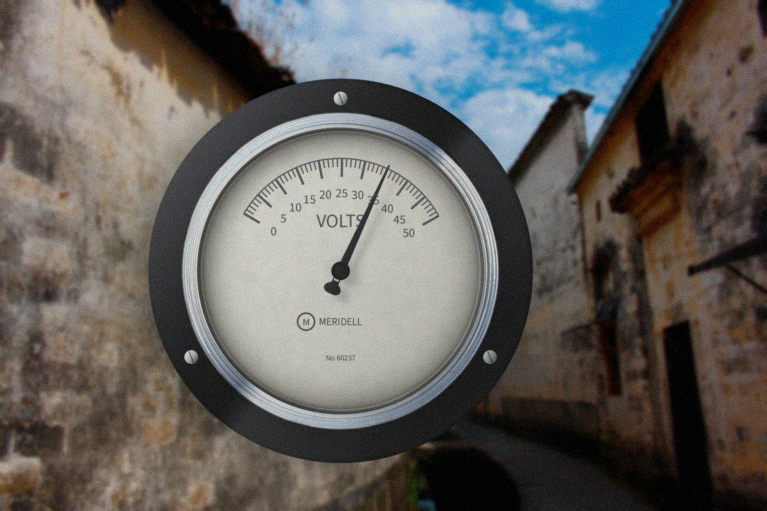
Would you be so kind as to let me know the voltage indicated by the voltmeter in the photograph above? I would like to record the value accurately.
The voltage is 35 V
